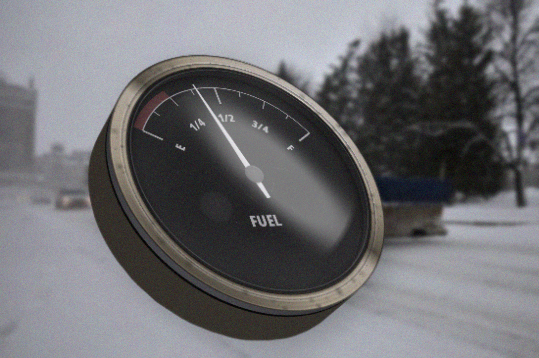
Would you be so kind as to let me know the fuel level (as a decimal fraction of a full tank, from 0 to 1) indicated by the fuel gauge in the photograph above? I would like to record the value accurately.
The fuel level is 0.375
